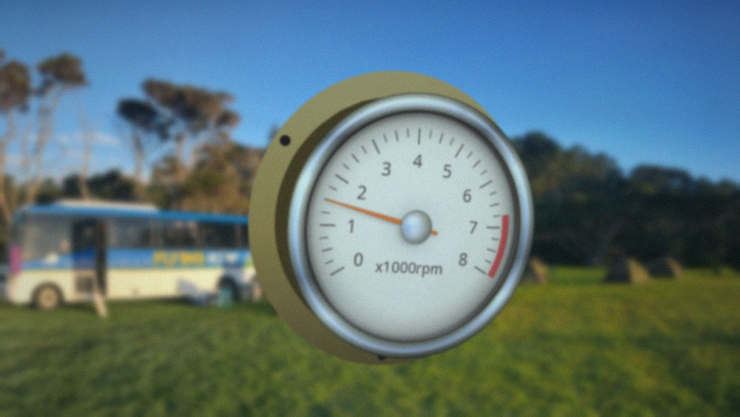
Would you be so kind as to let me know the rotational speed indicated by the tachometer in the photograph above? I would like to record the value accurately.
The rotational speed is 1500 rpm
